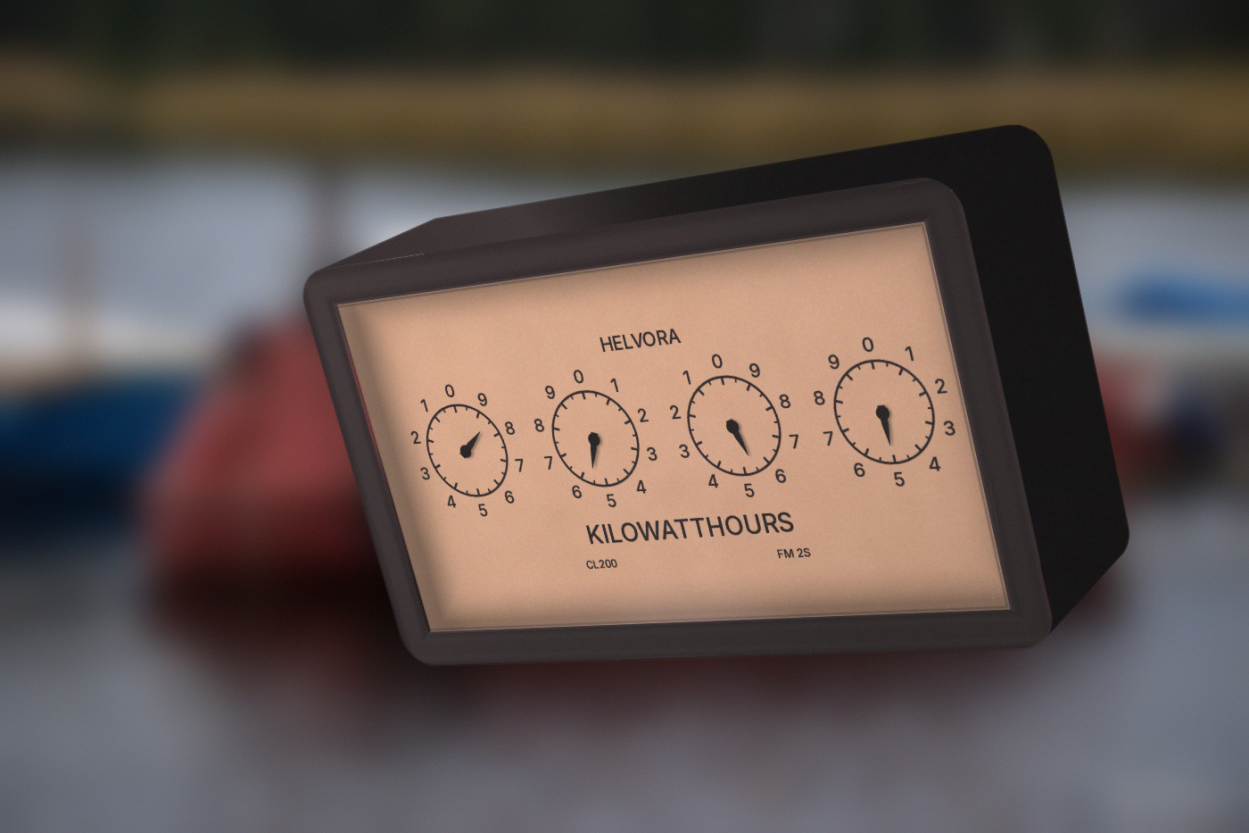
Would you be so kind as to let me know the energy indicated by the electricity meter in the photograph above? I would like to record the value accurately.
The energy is 8555 kWh
